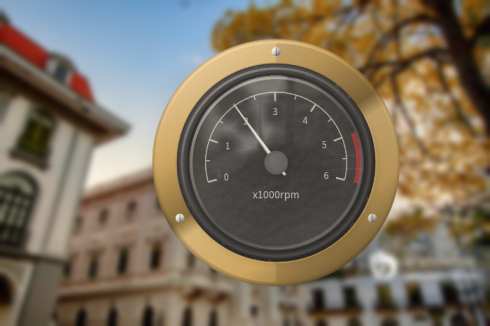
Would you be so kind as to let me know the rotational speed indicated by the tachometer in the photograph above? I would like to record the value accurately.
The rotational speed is 2000 rpm
